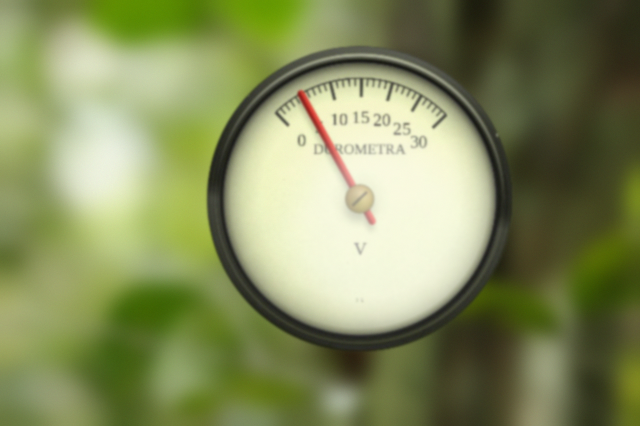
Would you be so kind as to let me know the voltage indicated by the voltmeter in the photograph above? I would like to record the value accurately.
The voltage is 5 V
